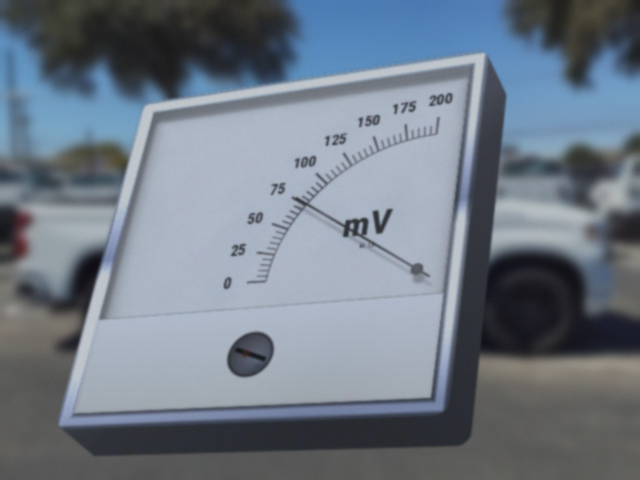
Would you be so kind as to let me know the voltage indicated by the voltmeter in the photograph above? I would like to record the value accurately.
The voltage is 75 mV
